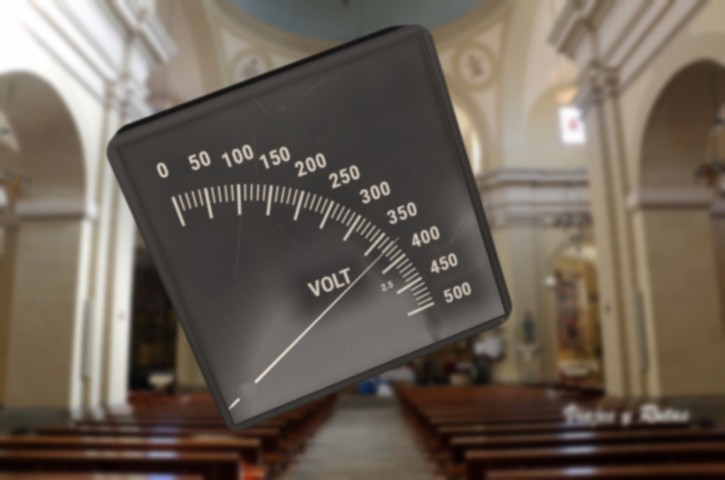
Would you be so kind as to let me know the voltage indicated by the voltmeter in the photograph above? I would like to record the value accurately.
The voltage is 370 V
